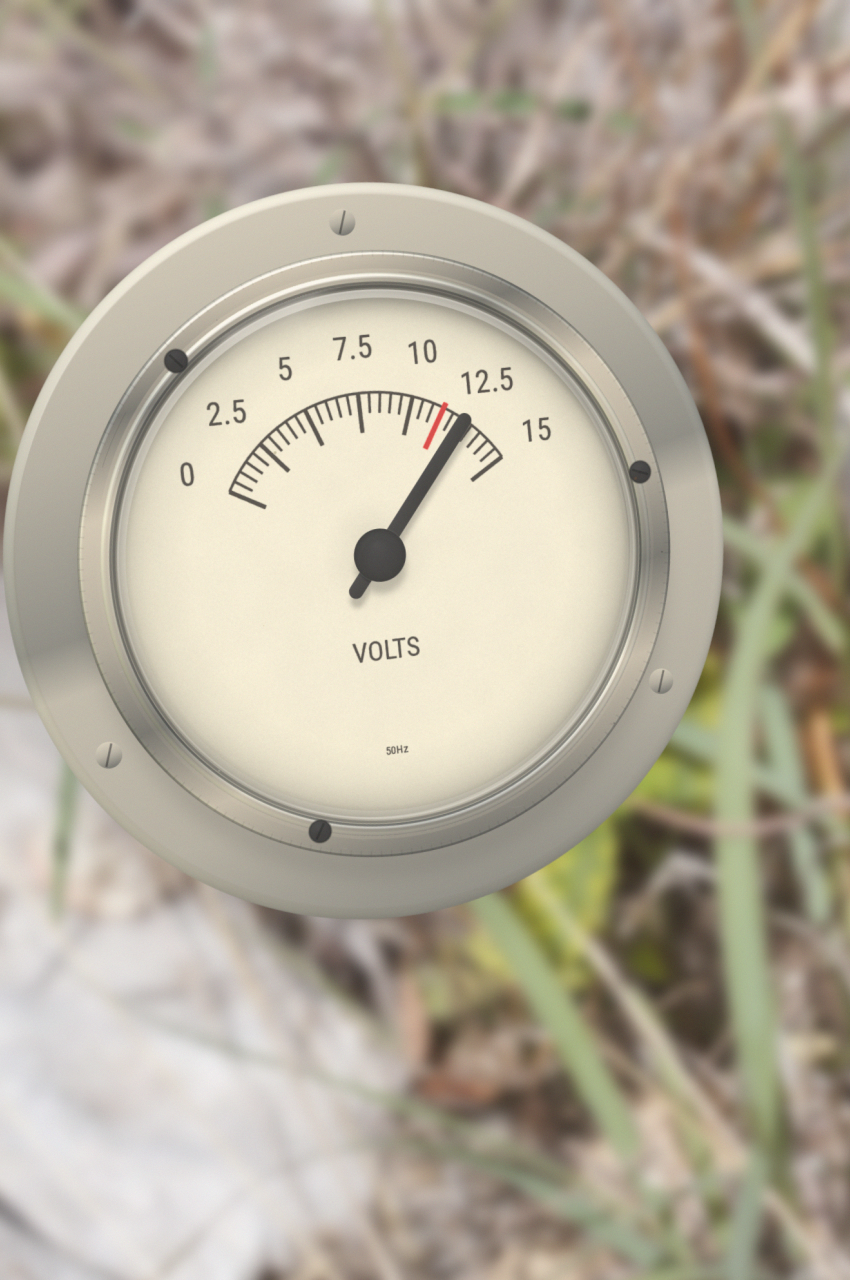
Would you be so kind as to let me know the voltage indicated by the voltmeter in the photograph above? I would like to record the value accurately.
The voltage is 12.5 V
